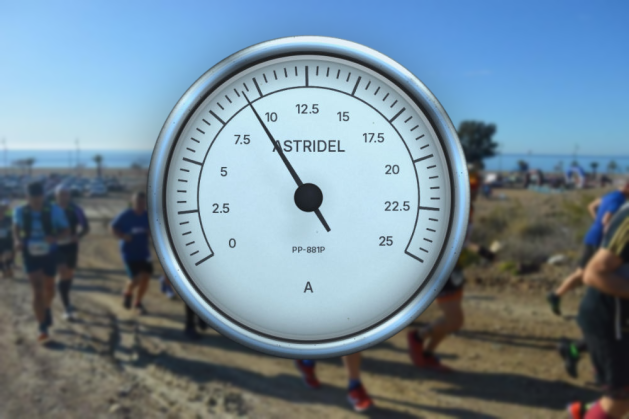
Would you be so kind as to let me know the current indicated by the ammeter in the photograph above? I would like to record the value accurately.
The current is 9.25 A
